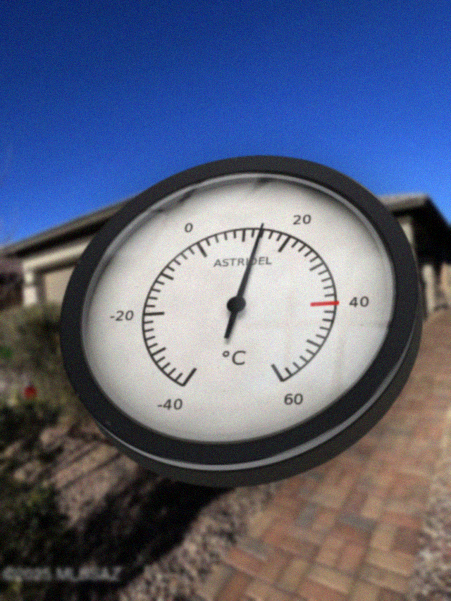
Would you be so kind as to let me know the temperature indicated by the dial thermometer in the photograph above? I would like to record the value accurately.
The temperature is 14 °C
